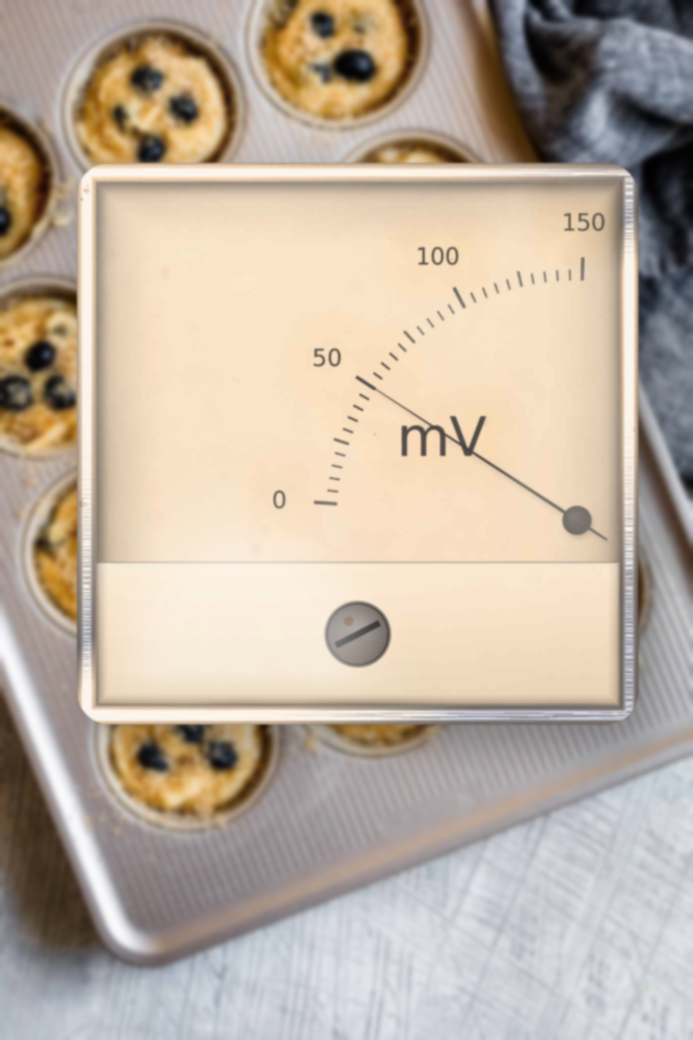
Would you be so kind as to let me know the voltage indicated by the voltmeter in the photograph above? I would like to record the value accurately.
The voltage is 50 mV
